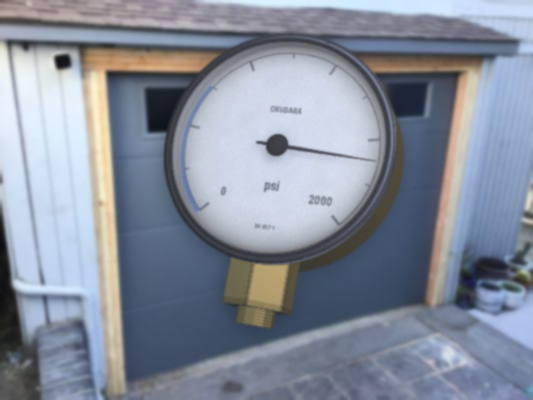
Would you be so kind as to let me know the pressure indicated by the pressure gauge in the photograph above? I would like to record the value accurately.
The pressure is 1700 psi
